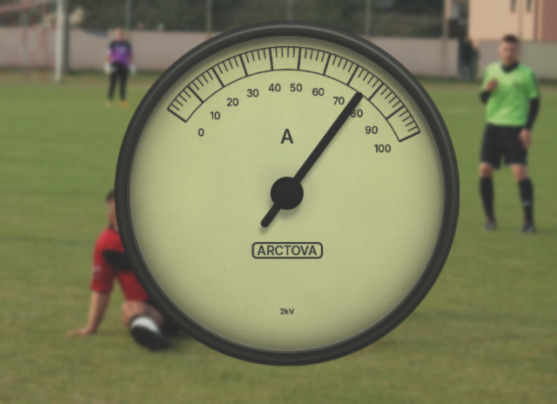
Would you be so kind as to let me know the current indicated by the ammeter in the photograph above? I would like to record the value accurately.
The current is 76 A
